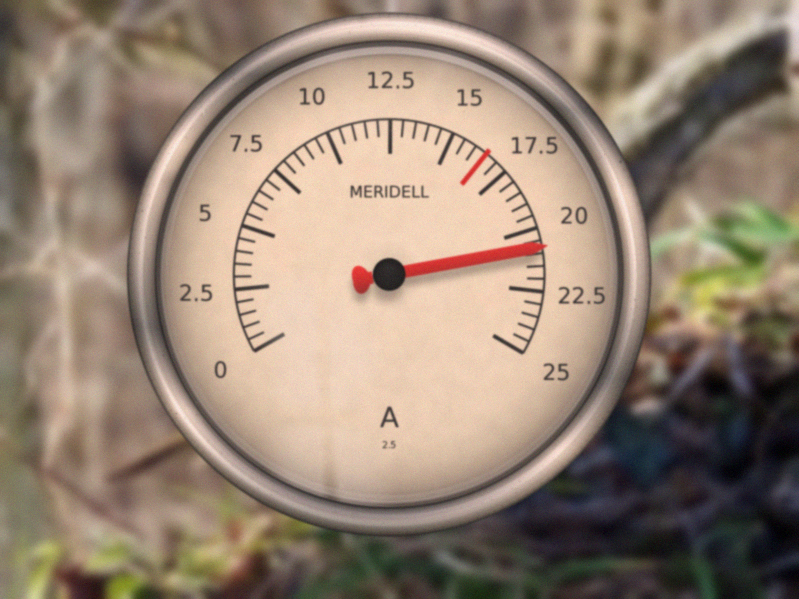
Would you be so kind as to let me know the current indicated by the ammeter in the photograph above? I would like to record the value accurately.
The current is 20.75 A
